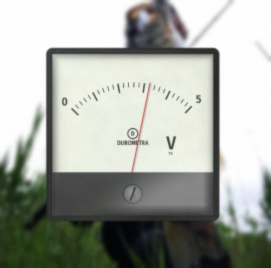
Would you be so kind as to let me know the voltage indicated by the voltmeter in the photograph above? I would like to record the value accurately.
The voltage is 3.2 V
